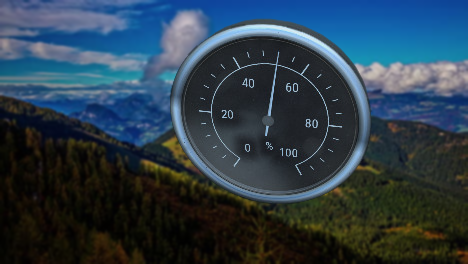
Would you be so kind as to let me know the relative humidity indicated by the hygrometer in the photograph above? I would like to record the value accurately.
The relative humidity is 52 %
